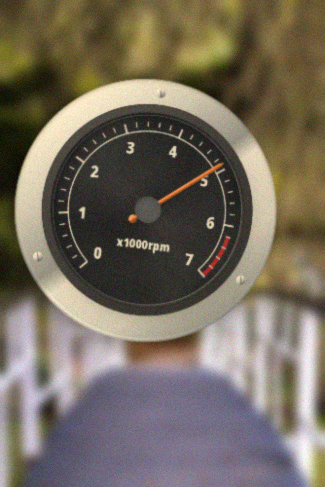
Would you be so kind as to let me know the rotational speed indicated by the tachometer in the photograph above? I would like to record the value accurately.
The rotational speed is 4900 rpm
